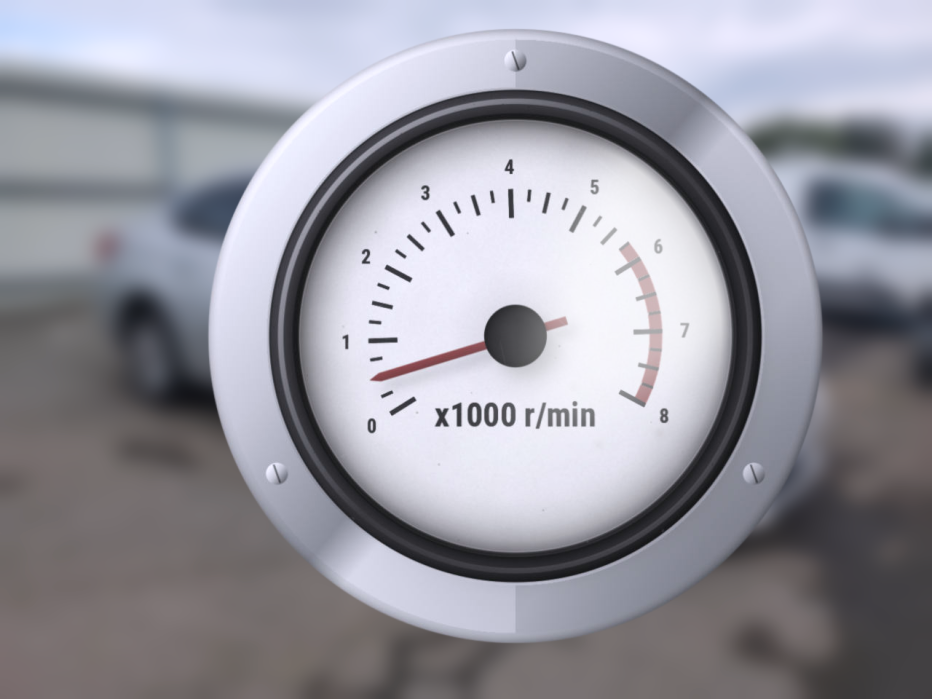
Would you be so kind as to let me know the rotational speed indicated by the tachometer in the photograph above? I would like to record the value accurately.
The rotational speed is 500 rpm
